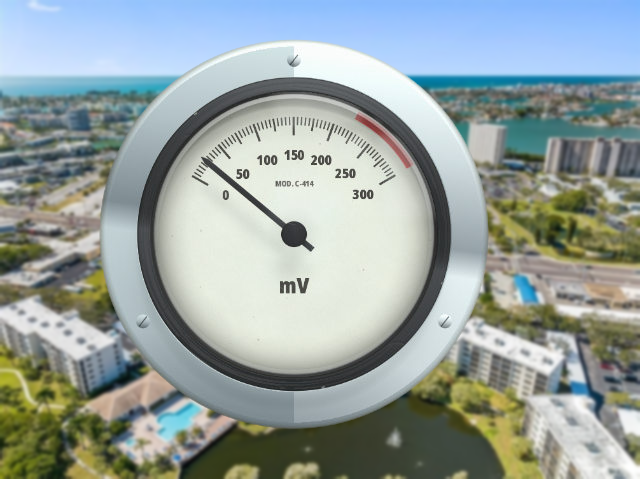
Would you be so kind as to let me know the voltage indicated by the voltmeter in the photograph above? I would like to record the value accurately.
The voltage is 25 mV
